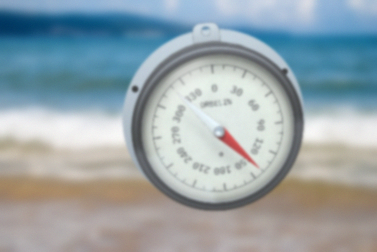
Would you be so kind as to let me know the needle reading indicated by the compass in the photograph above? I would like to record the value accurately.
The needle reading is 140 °
